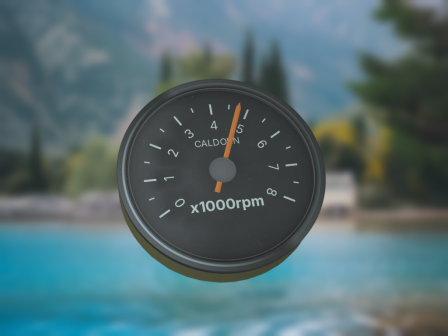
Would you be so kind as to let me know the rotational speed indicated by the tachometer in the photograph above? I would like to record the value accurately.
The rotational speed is 4750 rpm
